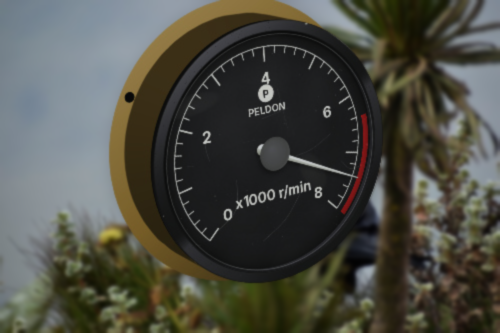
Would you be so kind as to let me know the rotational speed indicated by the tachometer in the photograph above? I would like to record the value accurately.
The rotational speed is 7400 rpm
